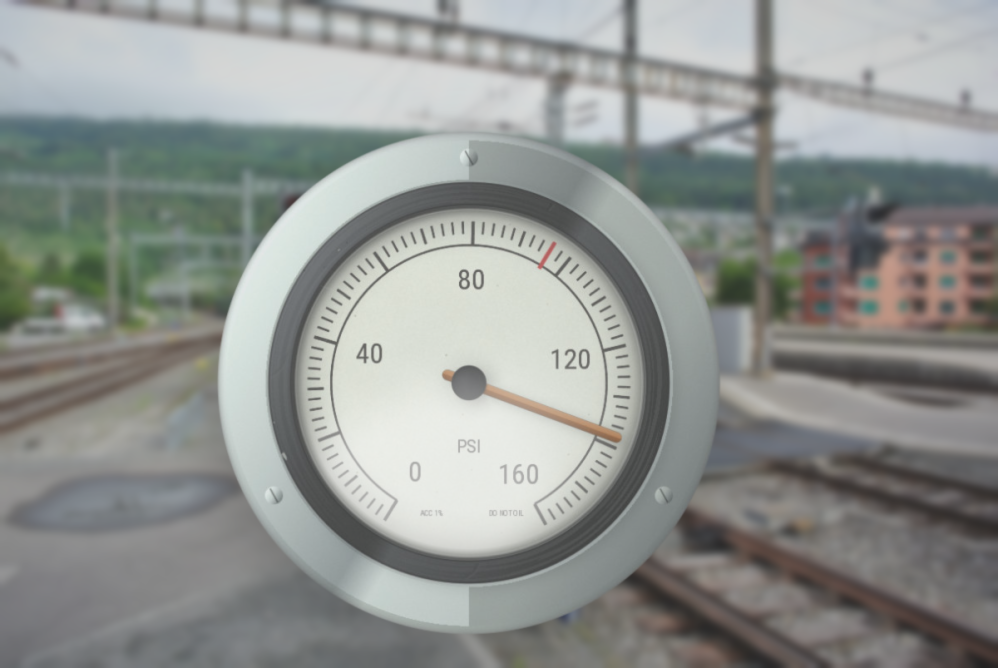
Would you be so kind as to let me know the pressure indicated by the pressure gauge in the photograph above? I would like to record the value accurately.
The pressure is 138 psi
